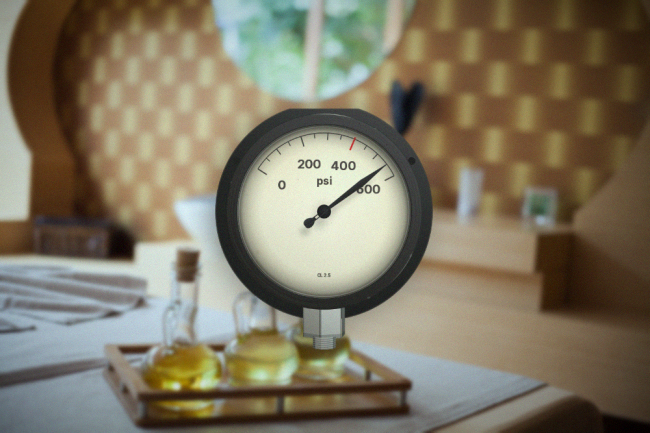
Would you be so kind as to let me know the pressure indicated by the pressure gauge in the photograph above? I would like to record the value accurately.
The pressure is 550 psi
